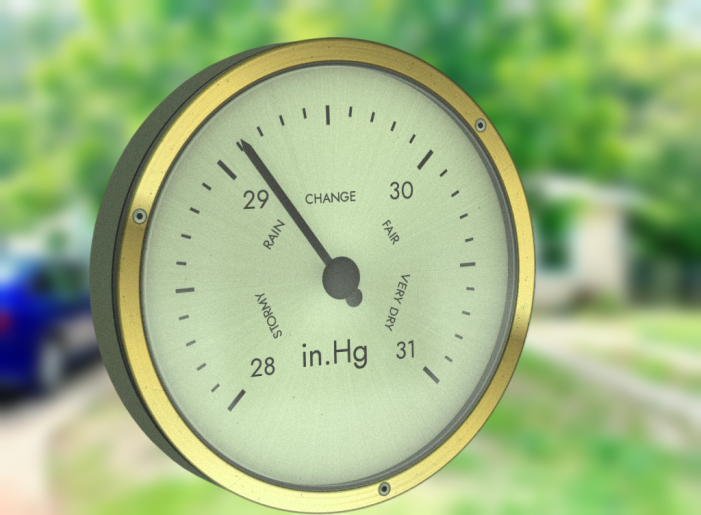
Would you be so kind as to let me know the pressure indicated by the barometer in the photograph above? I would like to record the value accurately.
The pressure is 29.1 inHg
